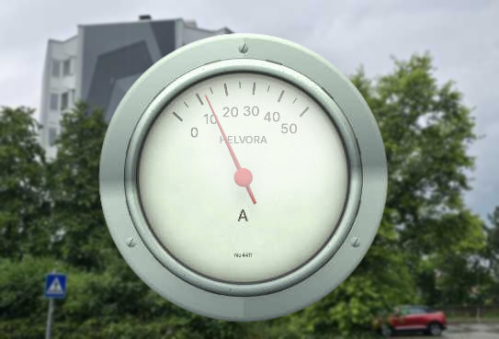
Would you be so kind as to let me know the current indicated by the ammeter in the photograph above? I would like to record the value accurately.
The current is 12.5 A
